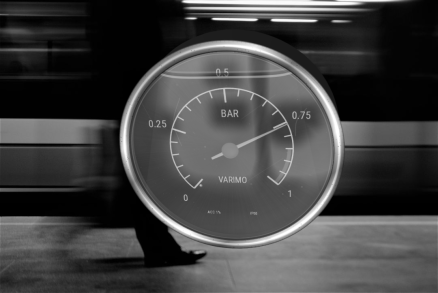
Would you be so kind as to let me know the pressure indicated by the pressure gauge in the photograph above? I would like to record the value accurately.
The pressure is 0.75 bar
